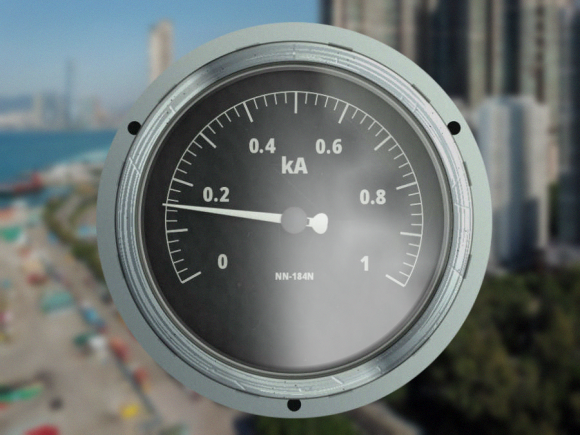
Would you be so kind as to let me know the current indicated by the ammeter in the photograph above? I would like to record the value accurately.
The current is 0.15 kA
